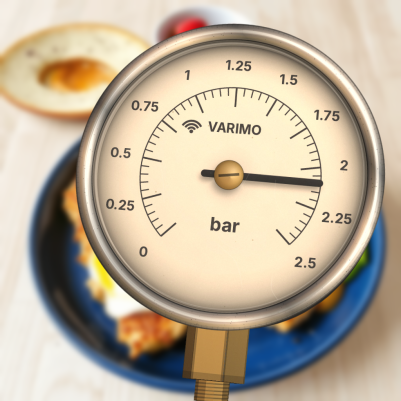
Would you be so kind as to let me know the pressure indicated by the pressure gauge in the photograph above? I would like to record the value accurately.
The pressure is 2.1 bar
